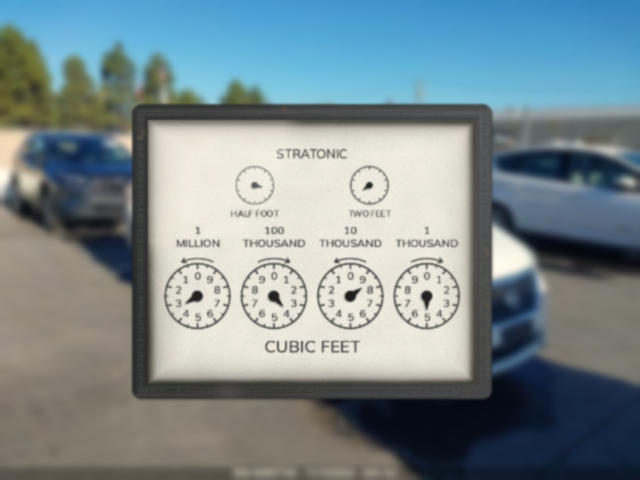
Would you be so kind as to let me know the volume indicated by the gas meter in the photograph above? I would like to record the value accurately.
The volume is 338500 ft³
